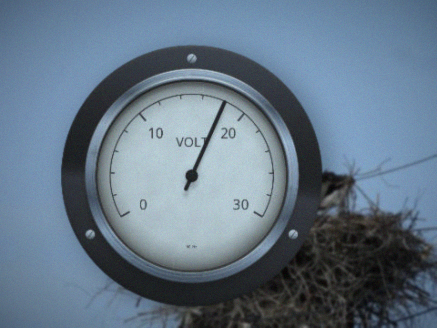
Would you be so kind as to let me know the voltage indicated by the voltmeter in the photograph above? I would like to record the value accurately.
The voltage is 18 V
